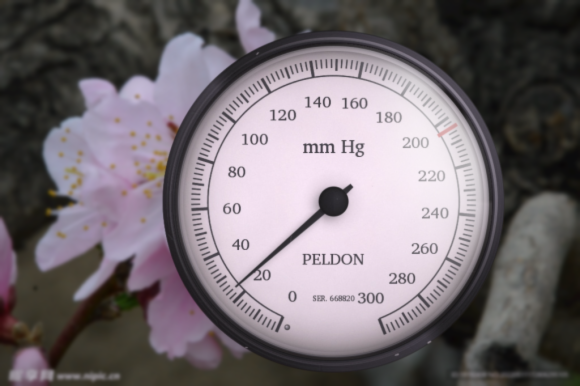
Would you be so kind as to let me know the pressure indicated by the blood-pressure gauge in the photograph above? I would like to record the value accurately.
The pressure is 24 mmHg
